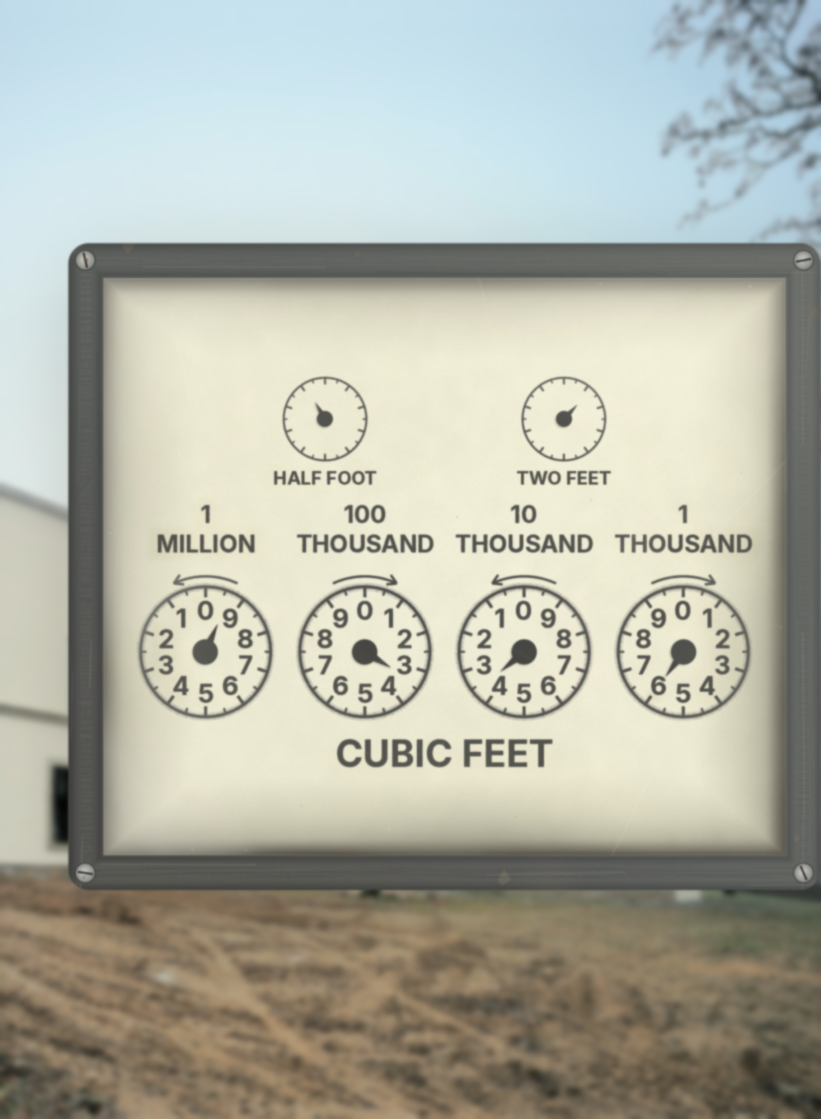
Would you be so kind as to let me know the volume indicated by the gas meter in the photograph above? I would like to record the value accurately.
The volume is 933600 ft³
